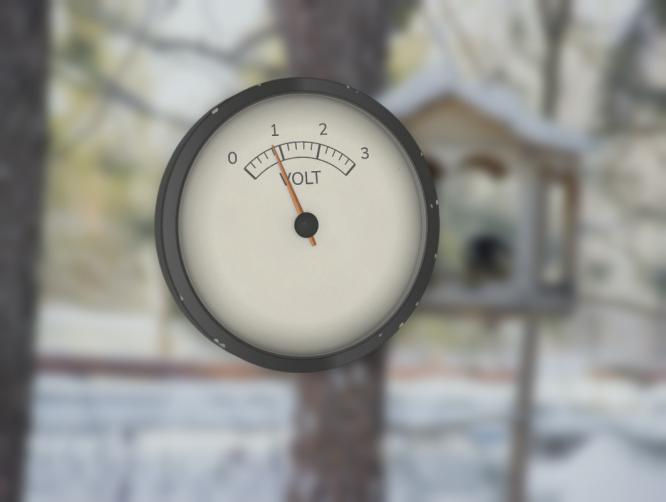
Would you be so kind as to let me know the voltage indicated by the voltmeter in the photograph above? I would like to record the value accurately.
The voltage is 0.8 V
